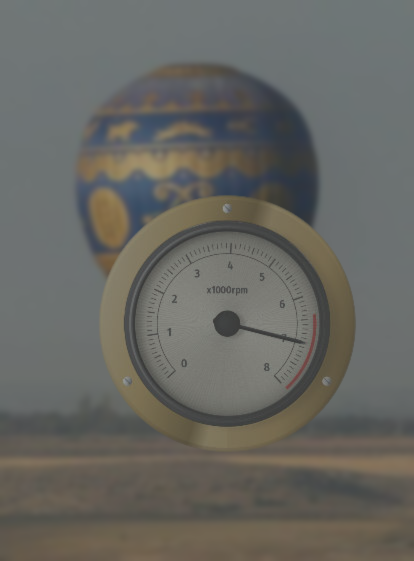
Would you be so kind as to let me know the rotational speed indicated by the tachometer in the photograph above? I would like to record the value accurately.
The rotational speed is 7000 rpm
